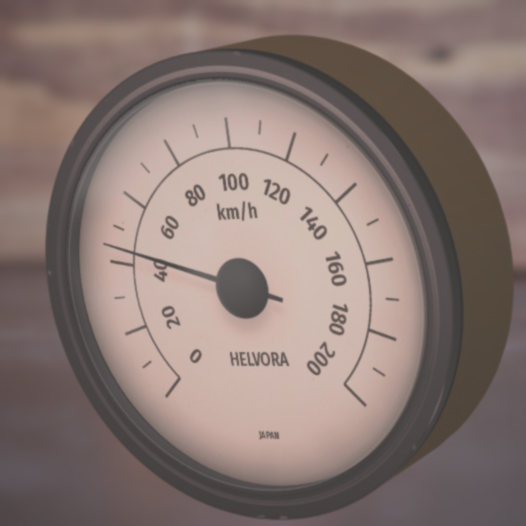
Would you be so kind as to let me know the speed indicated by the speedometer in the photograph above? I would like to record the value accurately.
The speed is 45 km/h
